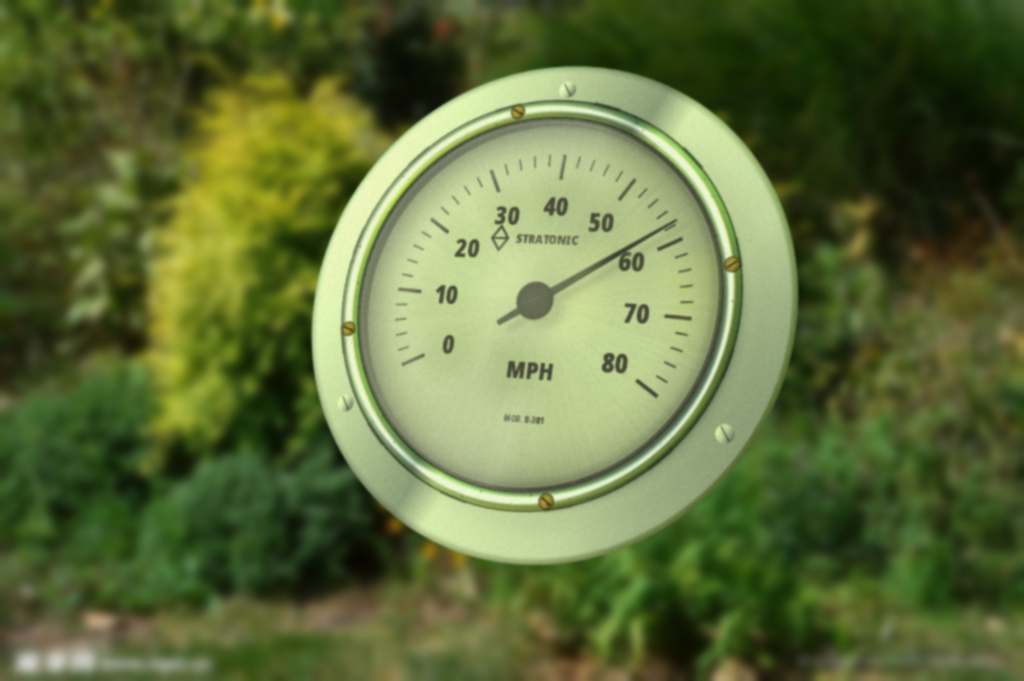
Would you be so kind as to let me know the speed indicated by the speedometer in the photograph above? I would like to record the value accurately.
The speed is 58 mph
